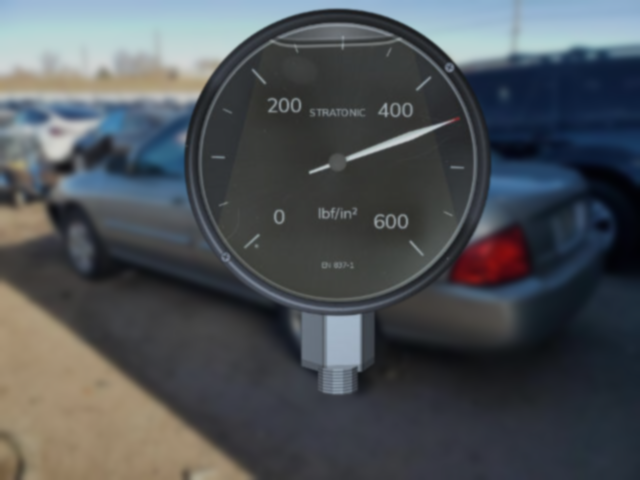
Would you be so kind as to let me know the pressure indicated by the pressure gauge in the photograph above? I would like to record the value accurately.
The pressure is 450 psi
